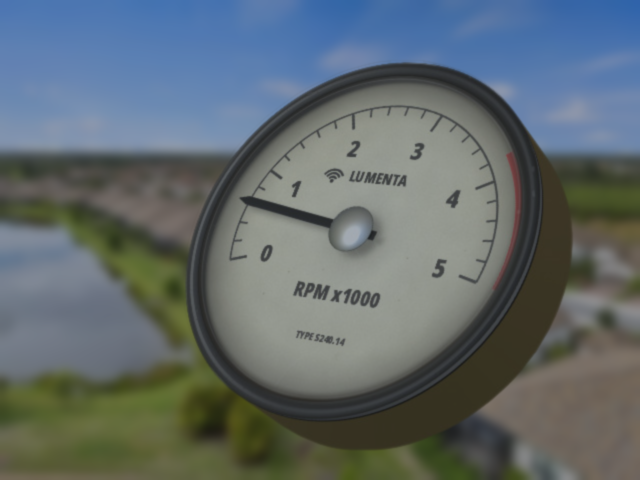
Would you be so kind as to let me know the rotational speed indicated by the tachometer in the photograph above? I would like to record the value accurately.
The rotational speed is 600 rpm
